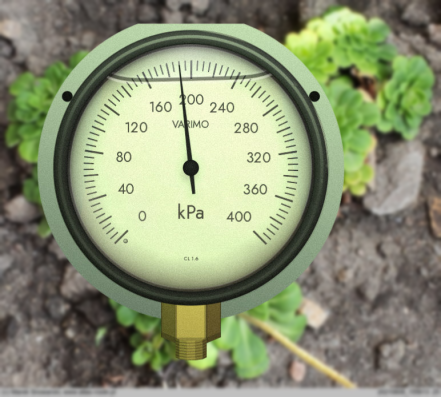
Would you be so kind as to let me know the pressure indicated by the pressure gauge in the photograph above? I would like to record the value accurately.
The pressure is 190 kPa
